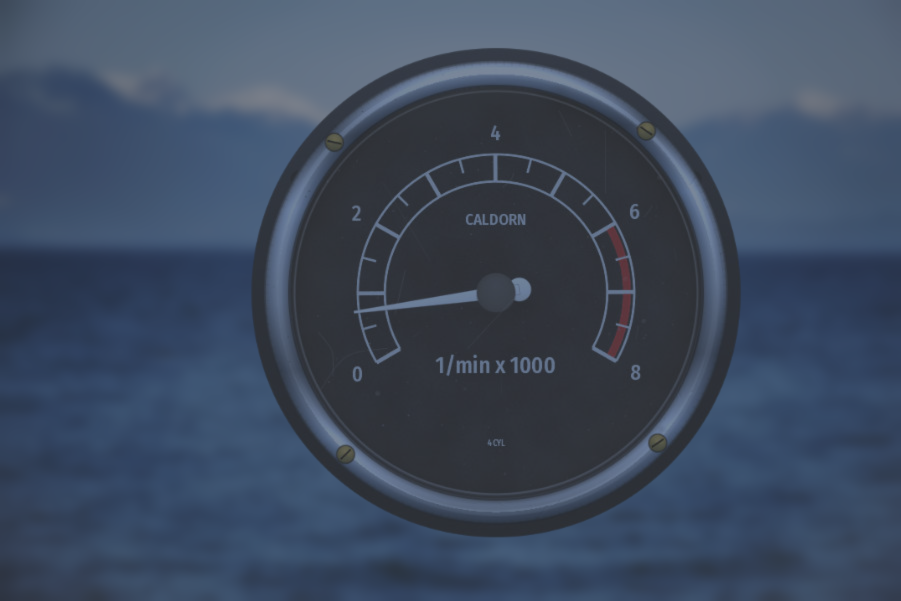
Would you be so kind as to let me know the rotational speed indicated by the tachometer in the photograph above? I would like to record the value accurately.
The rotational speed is 750 rpm
